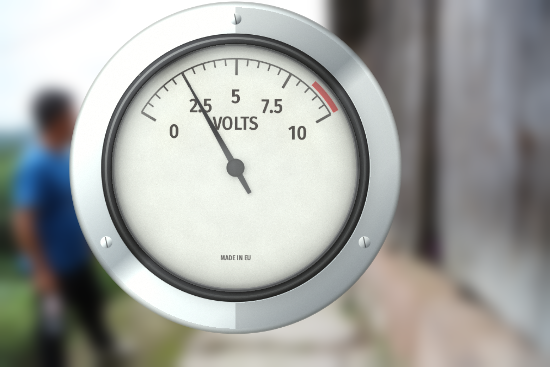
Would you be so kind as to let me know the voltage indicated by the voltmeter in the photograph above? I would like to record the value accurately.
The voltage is 2.5 V
